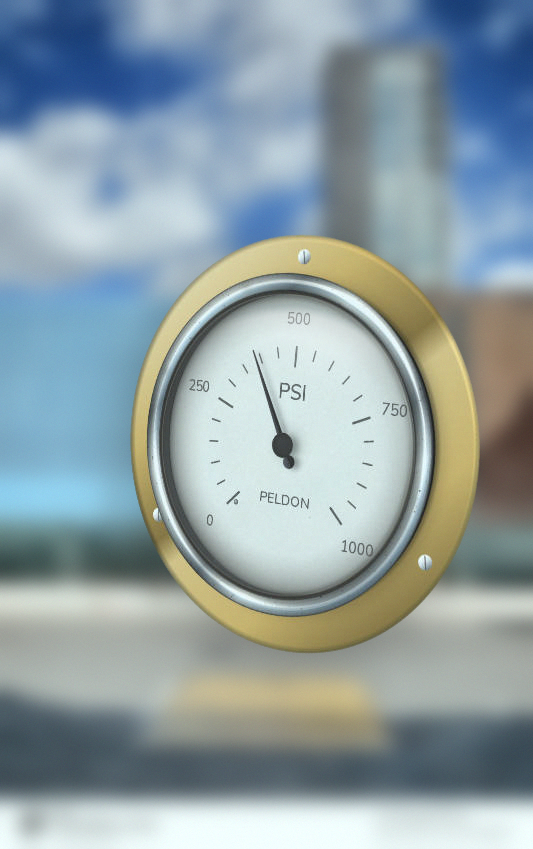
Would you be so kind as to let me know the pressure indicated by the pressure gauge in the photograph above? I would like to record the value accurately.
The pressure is 400 psi
